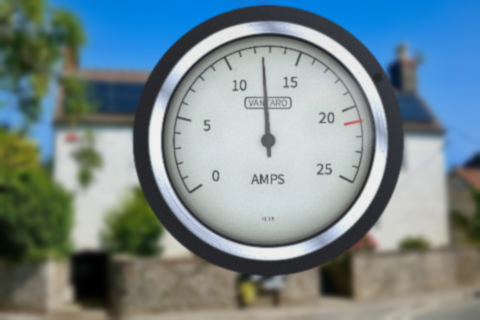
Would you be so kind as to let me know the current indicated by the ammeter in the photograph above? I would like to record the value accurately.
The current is 12.5 A
